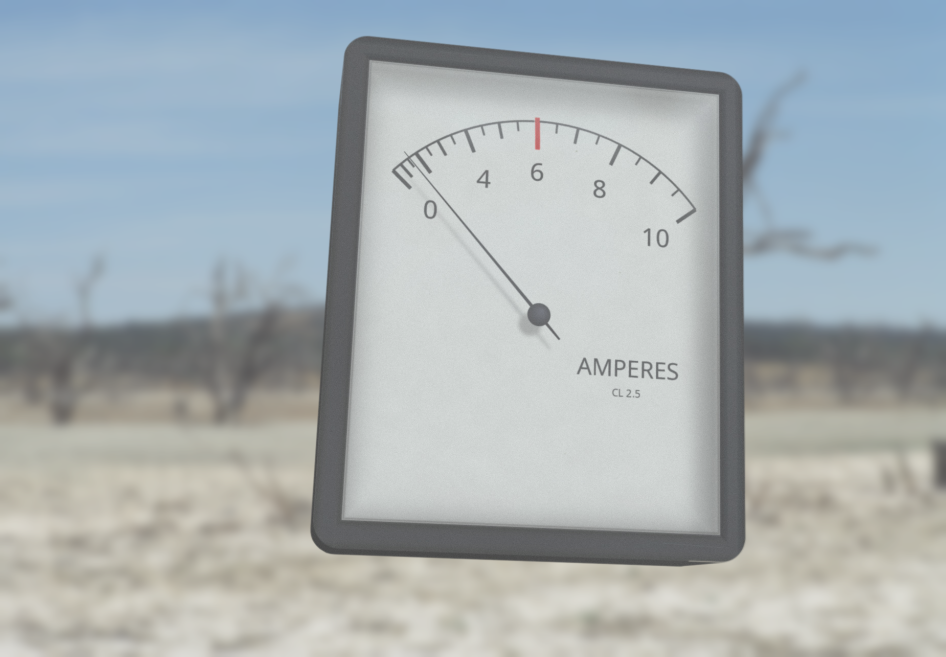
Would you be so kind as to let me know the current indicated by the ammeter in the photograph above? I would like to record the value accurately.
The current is 1.5 A
